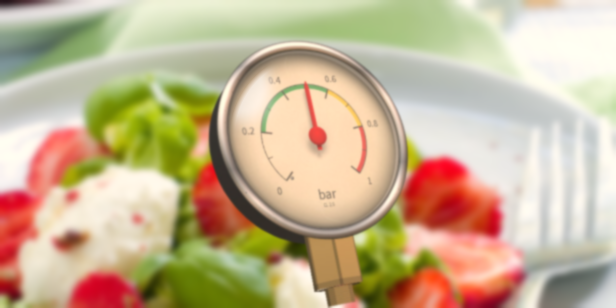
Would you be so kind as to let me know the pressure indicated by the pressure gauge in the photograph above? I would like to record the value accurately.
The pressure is 0.5 bar
